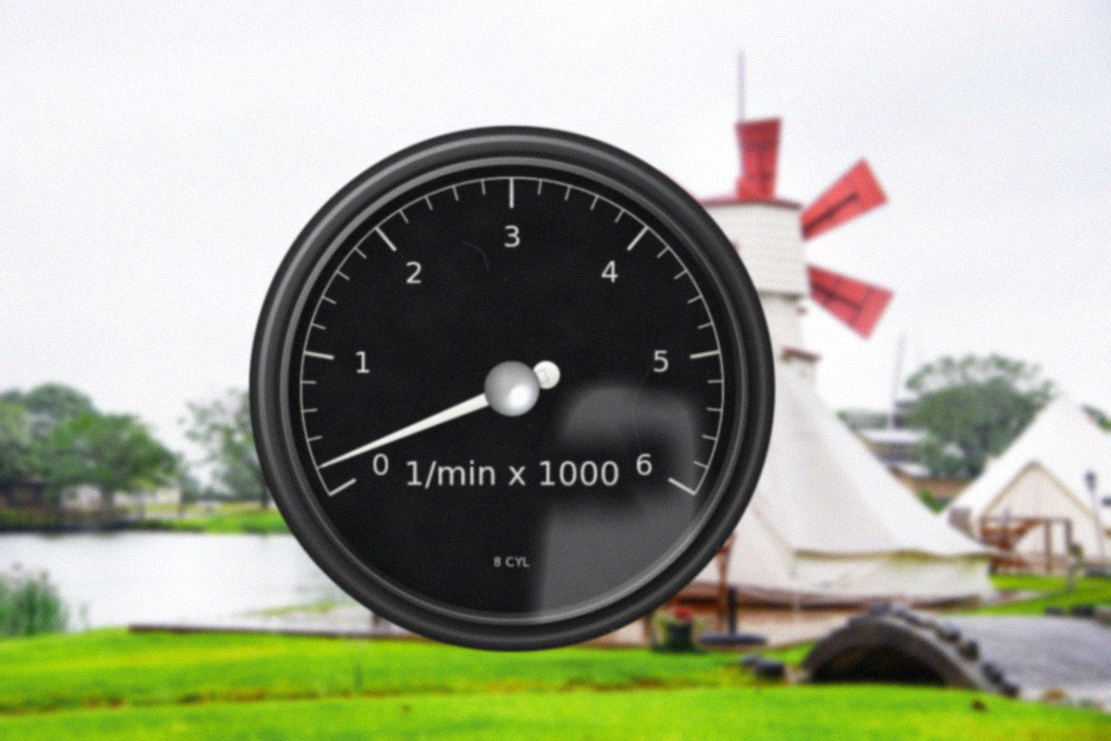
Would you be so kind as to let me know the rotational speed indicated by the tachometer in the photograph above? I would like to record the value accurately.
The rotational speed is 200 rpm
